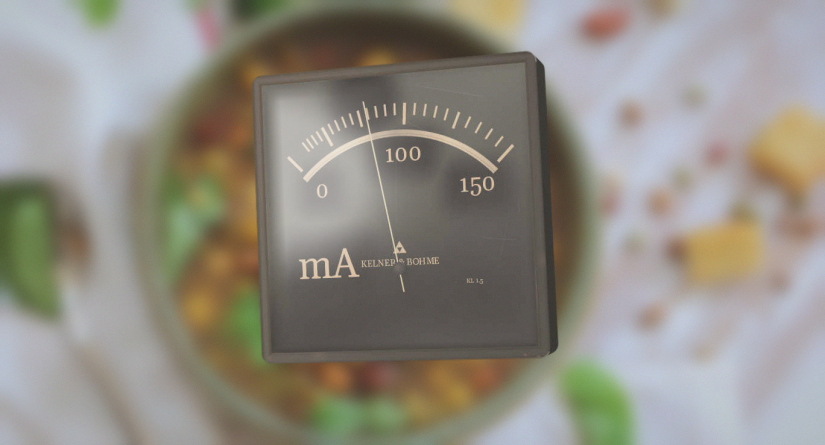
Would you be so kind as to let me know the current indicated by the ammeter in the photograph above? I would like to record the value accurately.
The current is 80 mA
